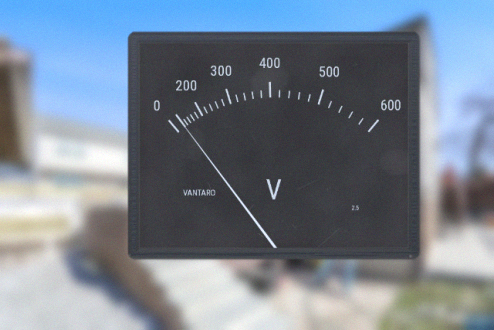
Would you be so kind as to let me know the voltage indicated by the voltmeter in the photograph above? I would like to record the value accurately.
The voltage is 100 V
